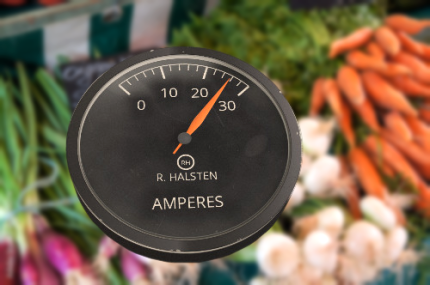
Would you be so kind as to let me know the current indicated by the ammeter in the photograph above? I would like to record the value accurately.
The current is 26 A
